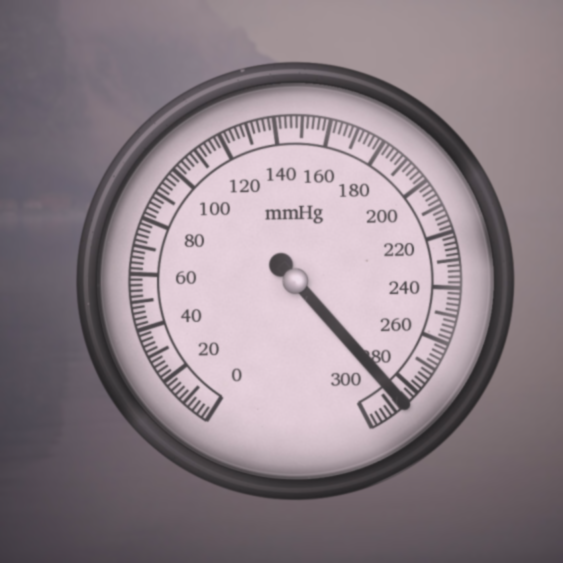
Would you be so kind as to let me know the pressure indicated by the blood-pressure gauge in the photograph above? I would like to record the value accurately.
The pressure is 286 mmHg
